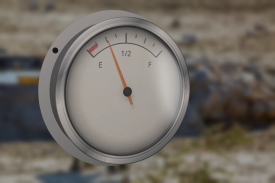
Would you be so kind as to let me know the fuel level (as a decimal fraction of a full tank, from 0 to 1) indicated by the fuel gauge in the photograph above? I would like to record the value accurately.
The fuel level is 0.25
